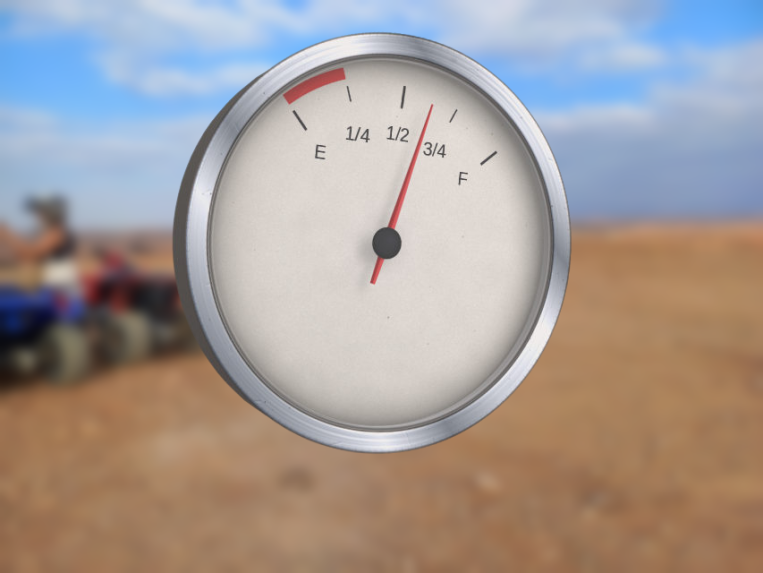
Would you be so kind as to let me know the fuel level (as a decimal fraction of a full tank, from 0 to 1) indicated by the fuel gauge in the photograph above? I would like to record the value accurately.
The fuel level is 0.625
